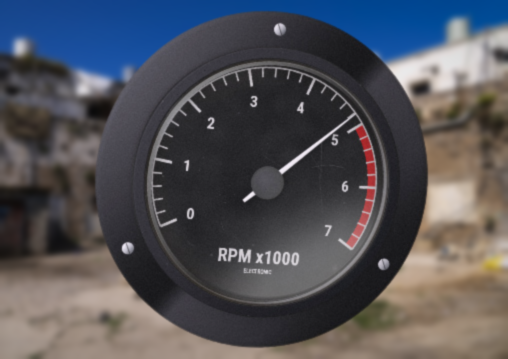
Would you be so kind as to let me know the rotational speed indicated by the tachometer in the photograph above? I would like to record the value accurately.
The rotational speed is 4800 rpm
